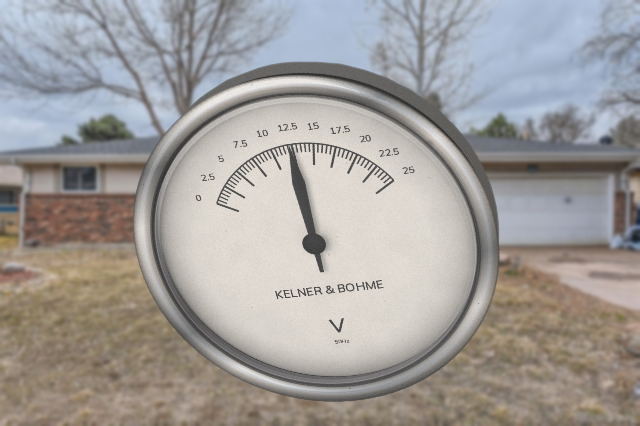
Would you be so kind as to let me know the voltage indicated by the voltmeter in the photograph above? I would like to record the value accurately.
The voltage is 12.5 V
